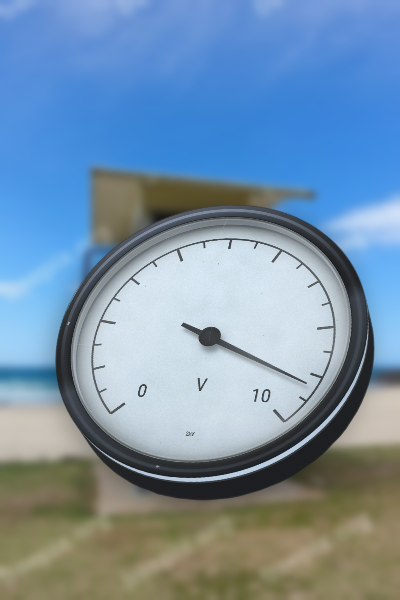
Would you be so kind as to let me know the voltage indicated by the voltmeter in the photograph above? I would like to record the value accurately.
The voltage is 9.25 V
